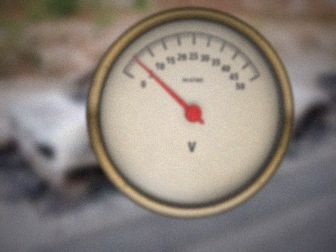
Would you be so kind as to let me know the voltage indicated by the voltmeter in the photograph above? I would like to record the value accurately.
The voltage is 5 V
